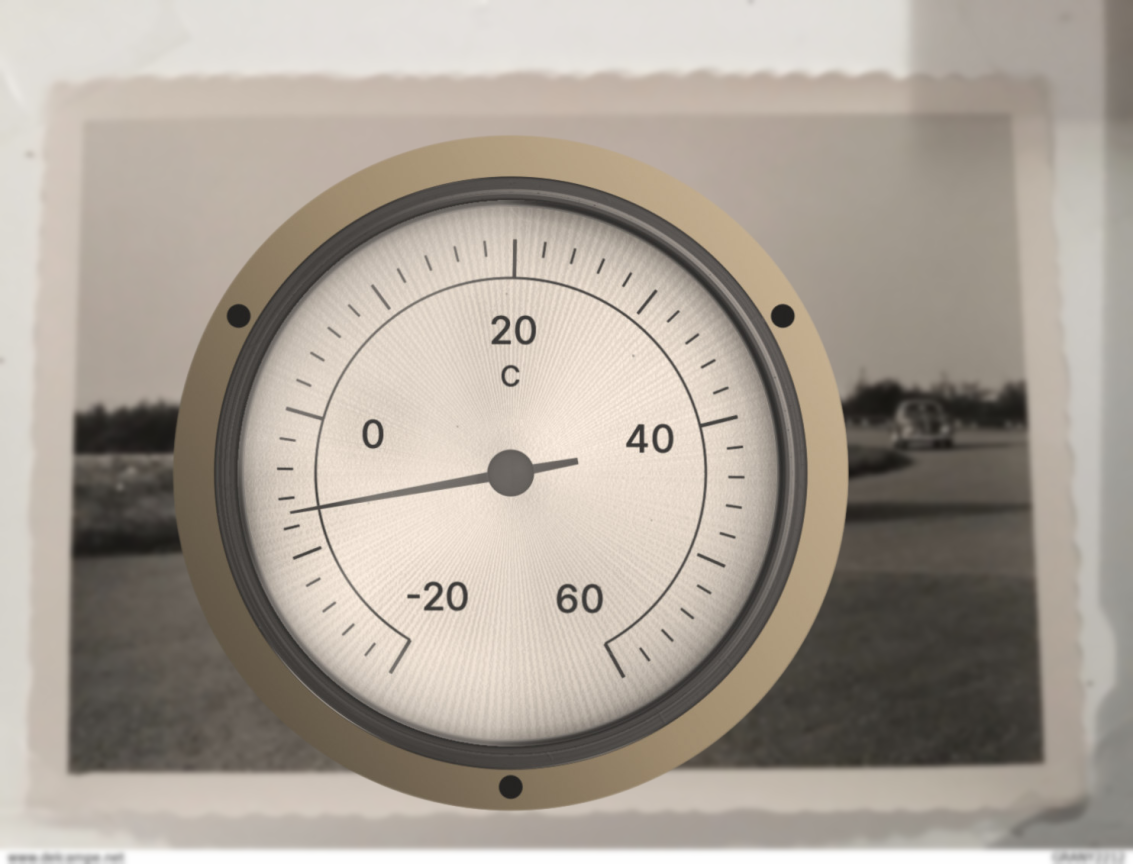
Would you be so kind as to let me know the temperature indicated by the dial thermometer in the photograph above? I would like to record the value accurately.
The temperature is -7 °C
